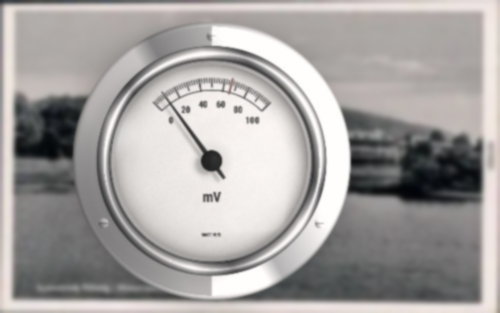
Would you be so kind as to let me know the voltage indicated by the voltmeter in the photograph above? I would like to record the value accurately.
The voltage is 10 mV
